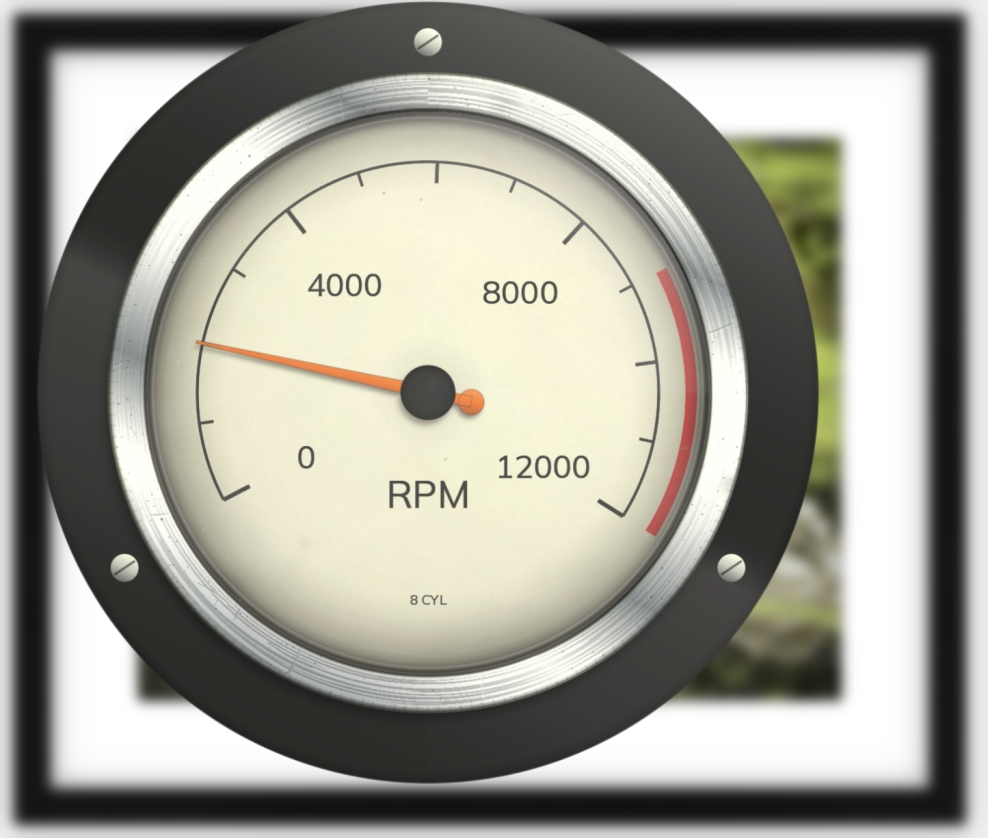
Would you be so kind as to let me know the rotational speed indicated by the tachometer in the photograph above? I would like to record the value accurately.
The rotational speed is 2000 rpm
